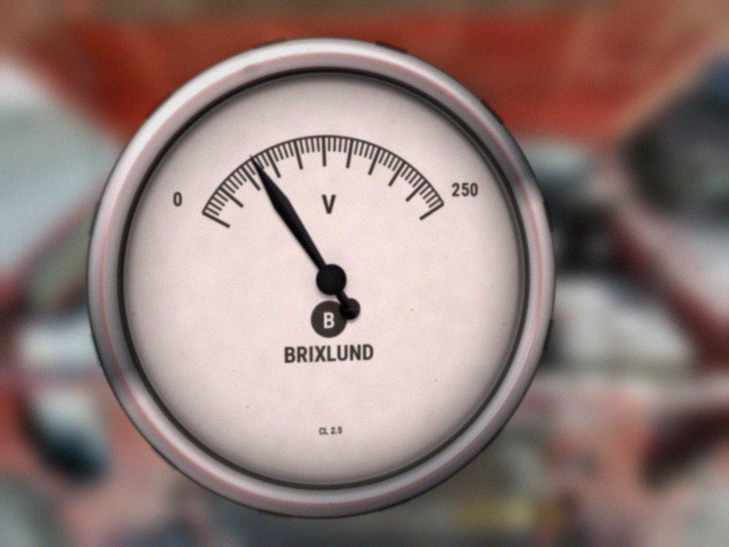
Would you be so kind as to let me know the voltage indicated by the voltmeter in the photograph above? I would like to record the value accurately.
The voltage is 60 V
